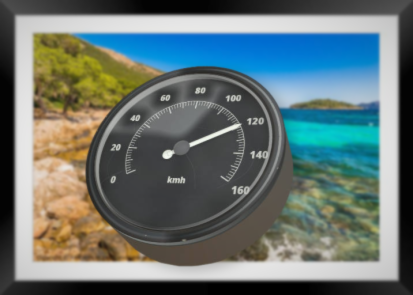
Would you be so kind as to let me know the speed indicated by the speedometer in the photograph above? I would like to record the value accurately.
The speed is 120 km/h
